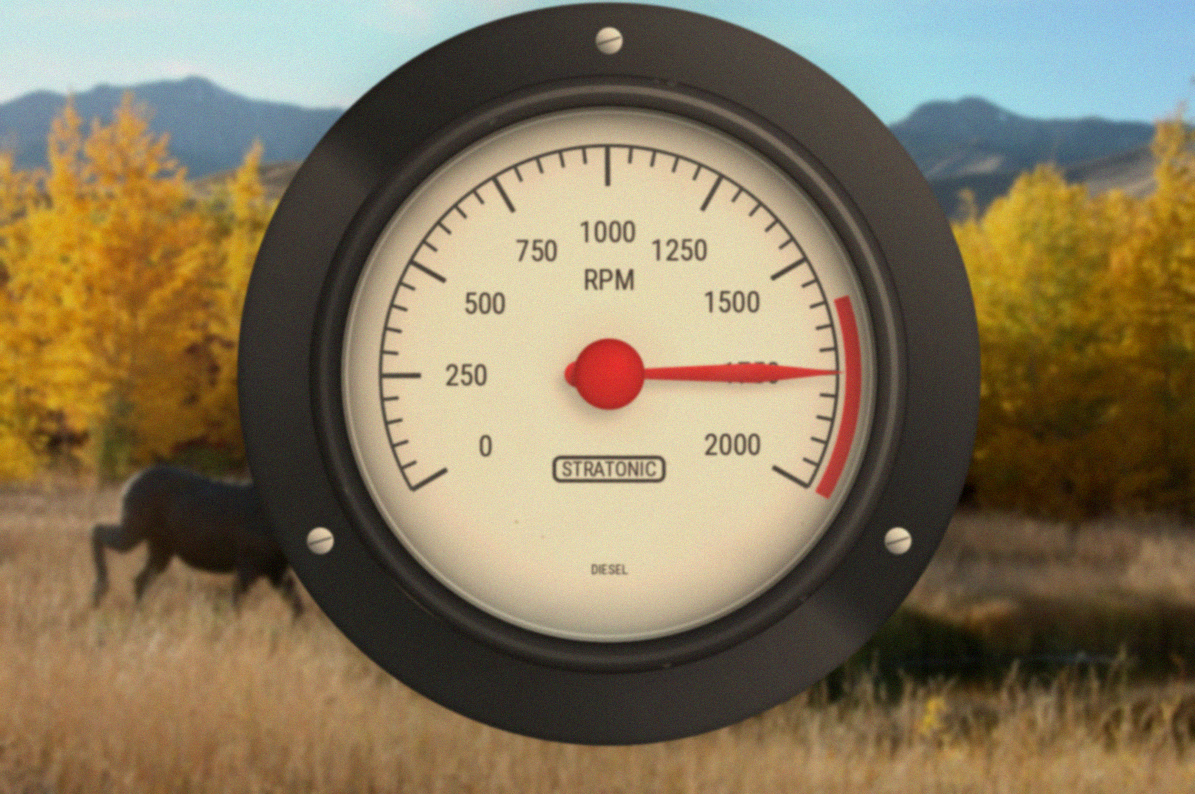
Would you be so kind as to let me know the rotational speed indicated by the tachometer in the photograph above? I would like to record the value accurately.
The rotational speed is 1750 rpm
